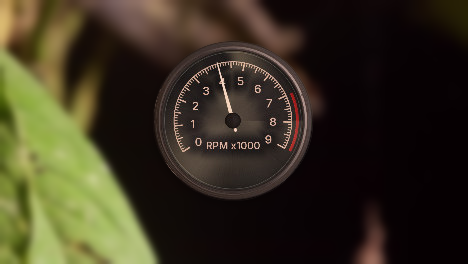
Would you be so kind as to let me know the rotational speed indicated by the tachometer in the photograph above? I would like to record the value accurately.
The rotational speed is 4000 rpm
